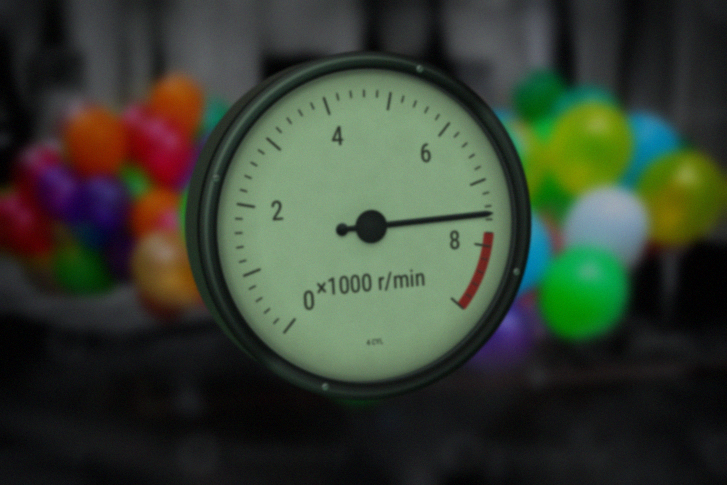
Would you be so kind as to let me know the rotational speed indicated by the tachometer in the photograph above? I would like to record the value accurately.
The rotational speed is 7500 rpm
